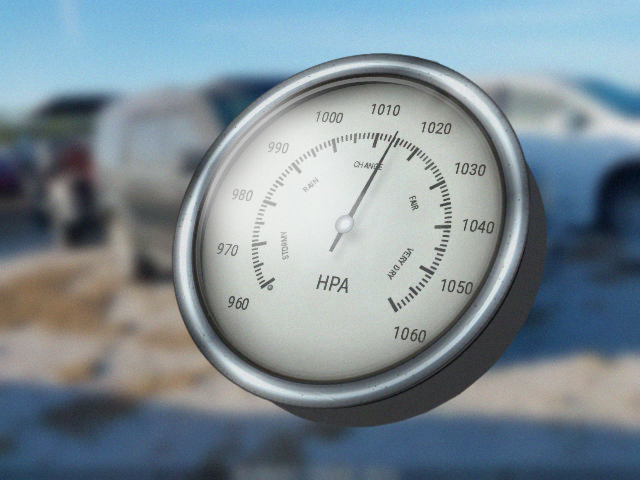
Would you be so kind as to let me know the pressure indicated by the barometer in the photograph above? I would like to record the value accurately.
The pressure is 1015 hPa
